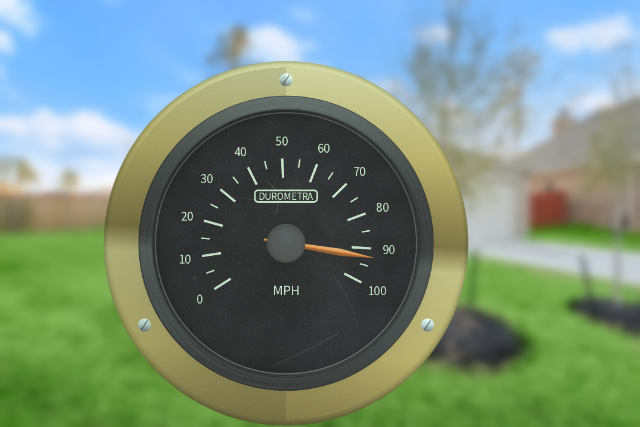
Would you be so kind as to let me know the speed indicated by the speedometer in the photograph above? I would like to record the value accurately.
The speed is 92.5 mph
